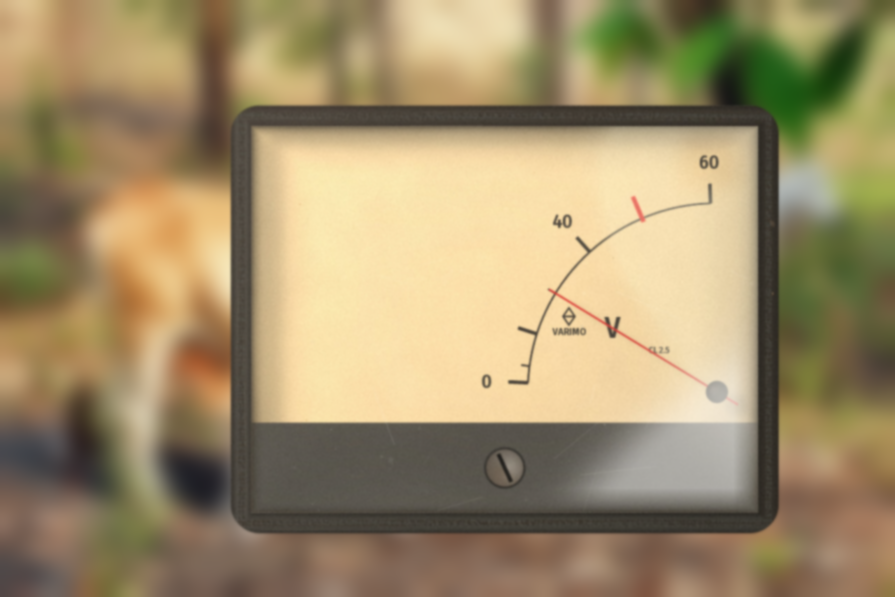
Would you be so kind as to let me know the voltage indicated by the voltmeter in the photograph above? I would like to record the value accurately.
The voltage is 30 V
